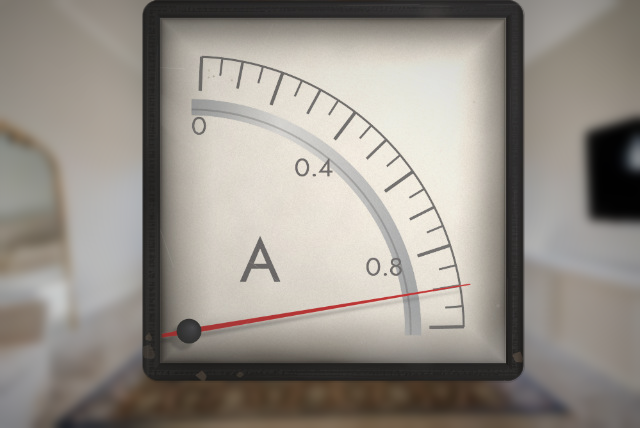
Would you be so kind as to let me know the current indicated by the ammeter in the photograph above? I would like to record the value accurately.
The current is 0.9 A
